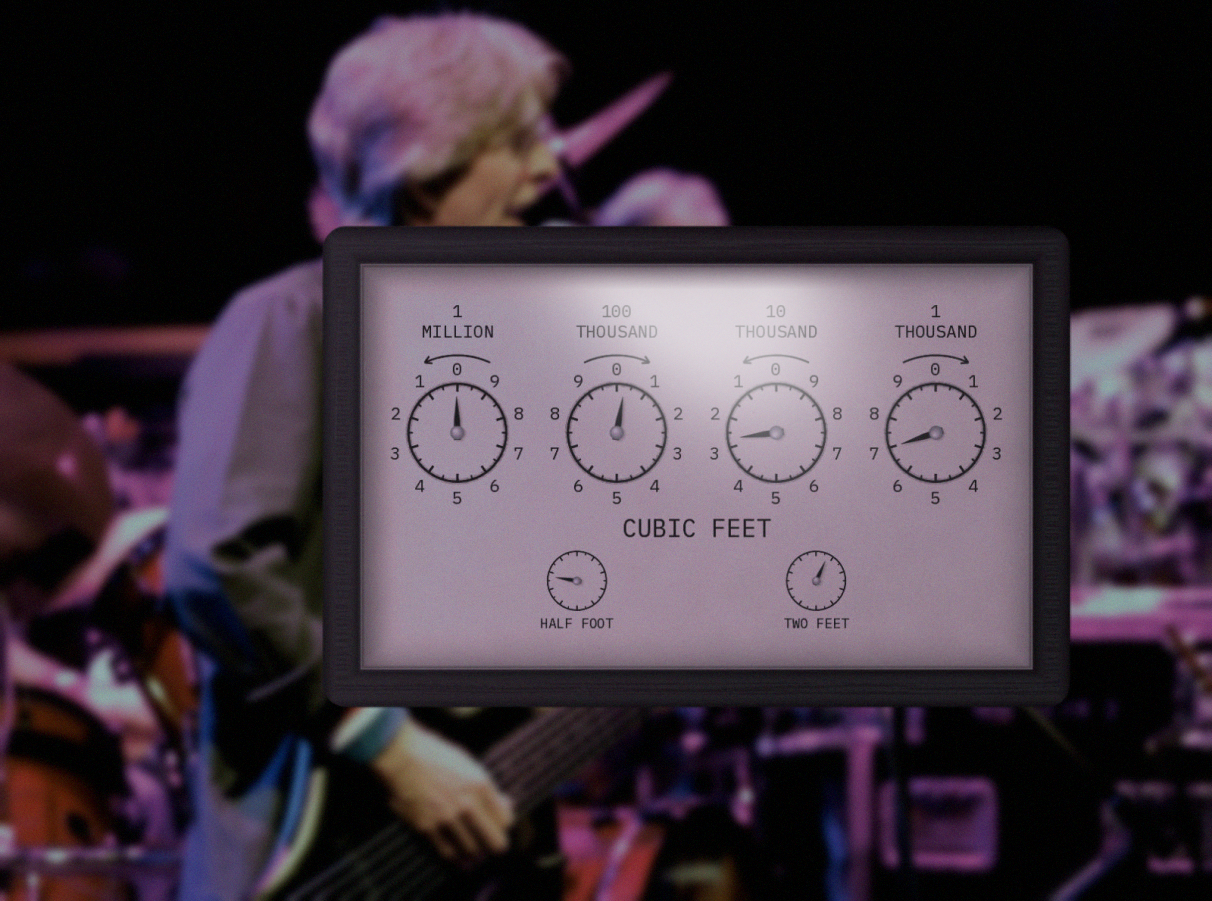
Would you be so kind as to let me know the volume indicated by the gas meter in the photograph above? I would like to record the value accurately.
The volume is 2700 ft³
